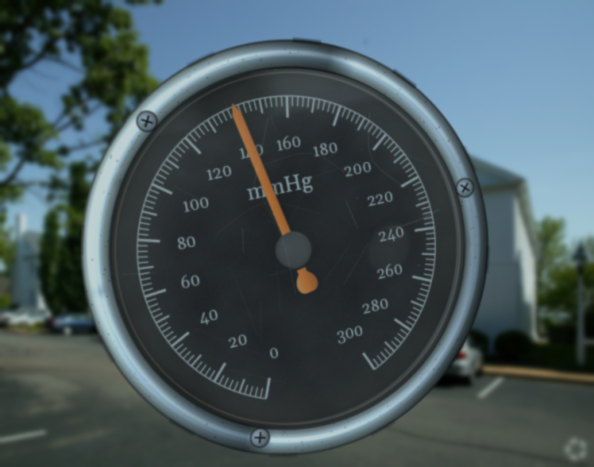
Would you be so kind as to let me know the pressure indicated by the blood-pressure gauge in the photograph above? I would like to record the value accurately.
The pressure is 140 mmHg
